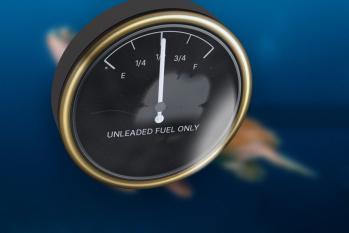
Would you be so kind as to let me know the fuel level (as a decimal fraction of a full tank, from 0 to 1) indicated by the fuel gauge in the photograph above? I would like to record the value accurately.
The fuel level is 0.5
